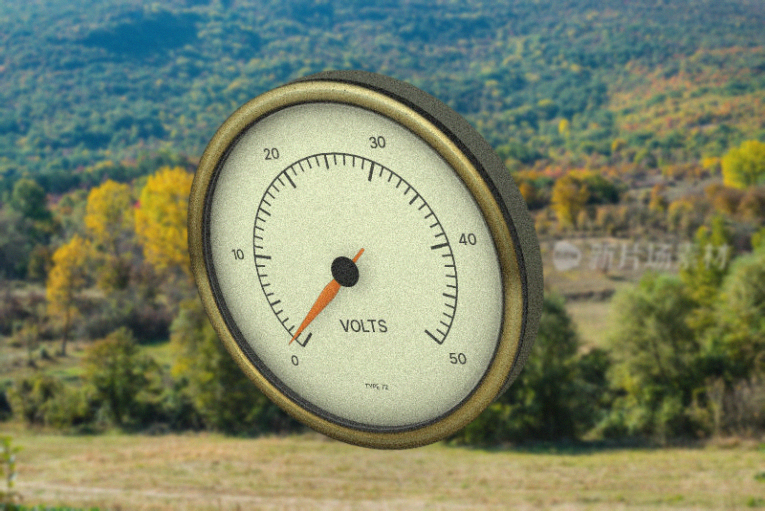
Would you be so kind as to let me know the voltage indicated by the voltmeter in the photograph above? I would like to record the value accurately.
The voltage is 1 V
